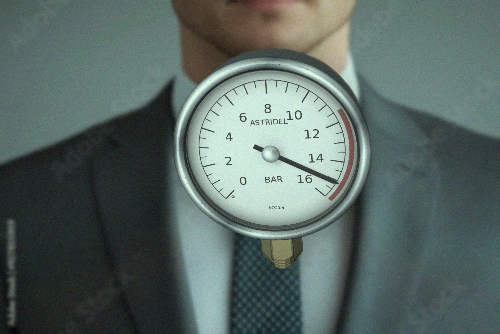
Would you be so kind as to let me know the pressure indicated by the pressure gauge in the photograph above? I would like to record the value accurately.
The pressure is 15 bar
